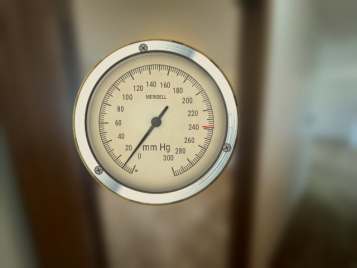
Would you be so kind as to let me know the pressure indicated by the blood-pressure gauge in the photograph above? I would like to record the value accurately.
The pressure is 10 mmHg
